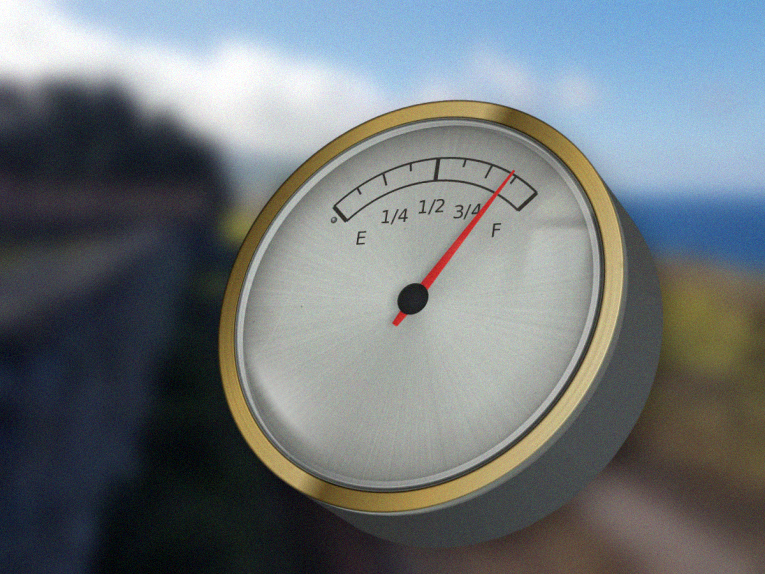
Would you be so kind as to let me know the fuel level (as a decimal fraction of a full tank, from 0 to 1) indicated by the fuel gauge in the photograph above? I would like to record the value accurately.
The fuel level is 0.875
